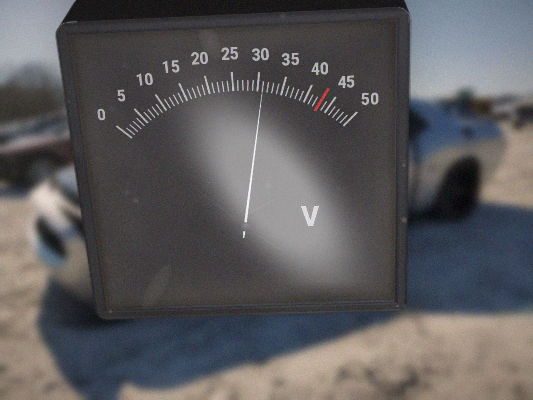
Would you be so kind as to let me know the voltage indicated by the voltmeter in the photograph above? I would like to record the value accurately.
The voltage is 31 V
